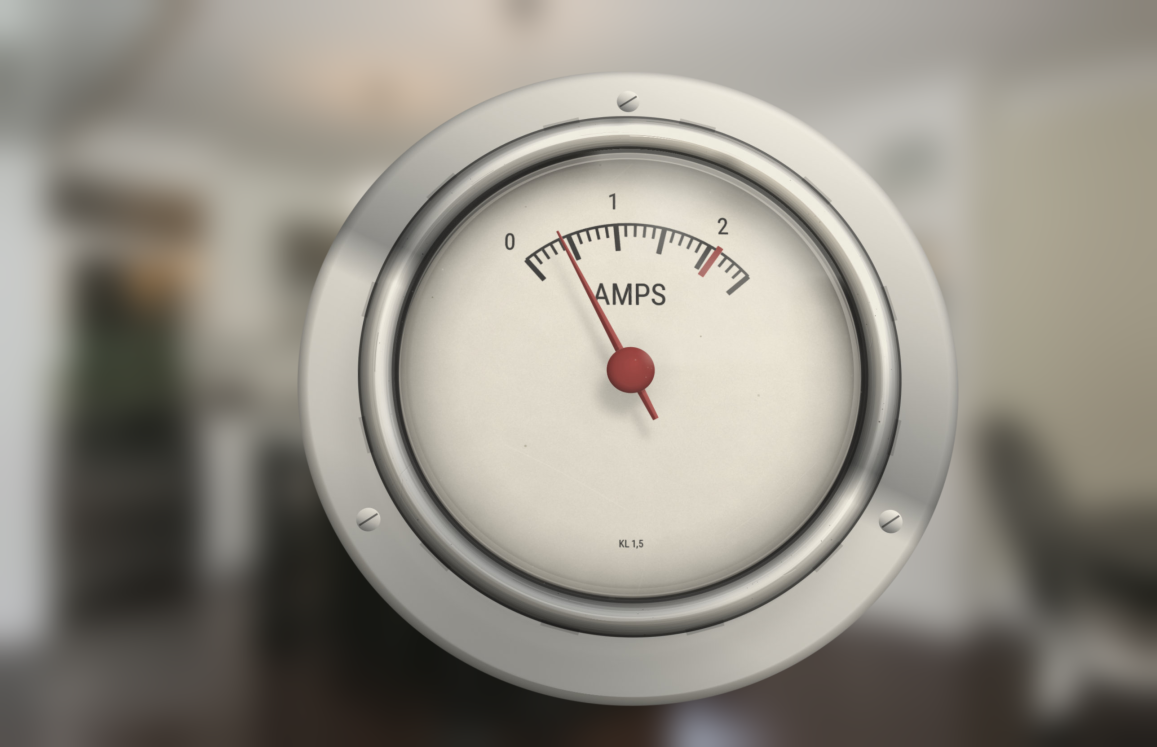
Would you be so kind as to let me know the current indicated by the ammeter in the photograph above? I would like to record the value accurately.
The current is 0.4 A
